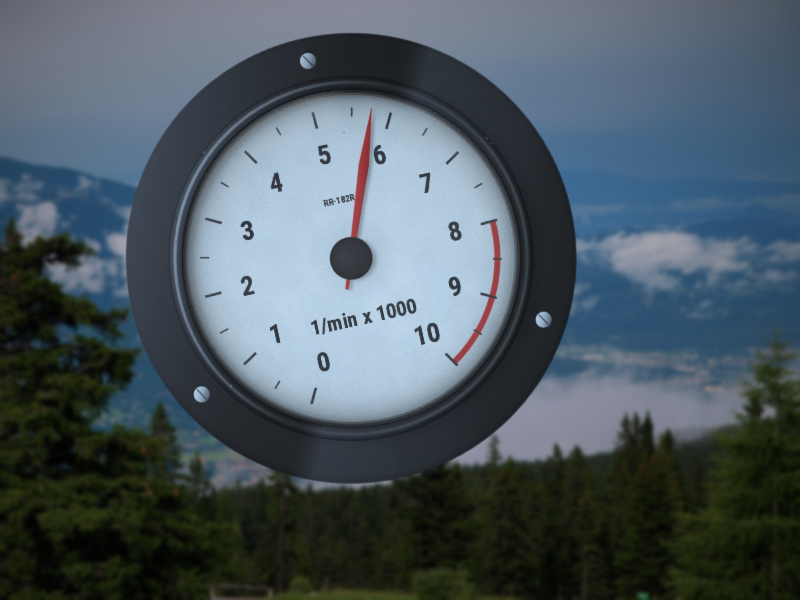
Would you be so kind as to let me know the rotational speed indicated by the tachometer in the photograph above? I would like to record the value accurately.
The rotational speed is 5750 rpm
